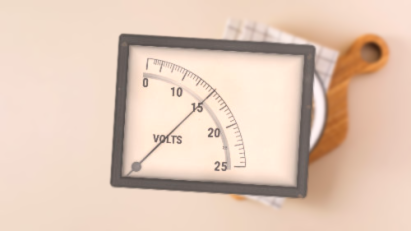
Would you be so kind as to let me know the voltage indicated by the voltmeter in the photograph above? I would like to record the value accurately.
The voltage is 15 V
